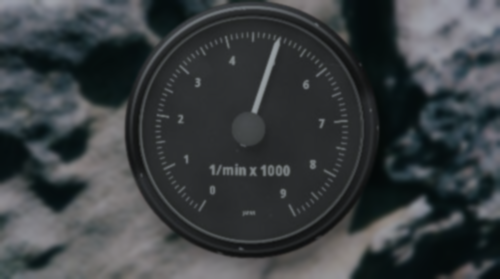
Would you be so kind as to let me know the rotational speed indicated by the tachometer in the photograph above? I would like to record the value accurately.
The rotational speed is 5000 rpm
